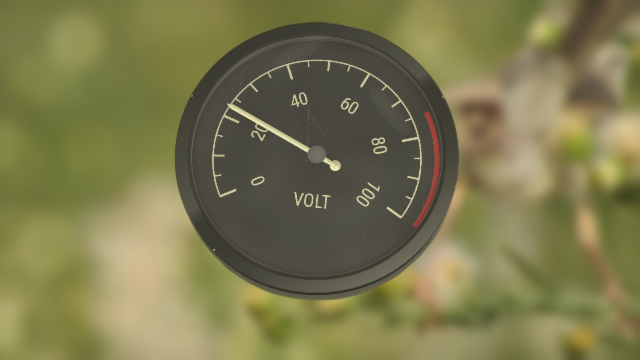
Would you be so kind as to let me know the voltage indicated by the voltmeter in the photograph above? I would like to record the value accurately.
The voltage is 22.5 V
